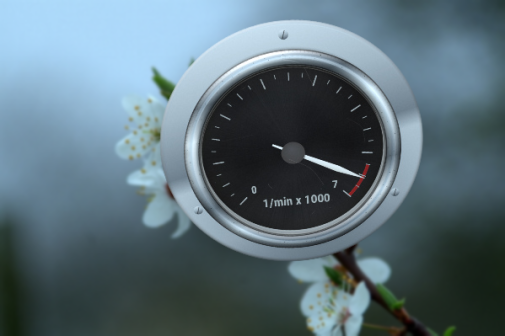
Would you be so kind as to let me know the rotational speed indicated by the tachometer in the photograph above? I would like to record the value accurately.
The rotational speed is 6500 rpm
